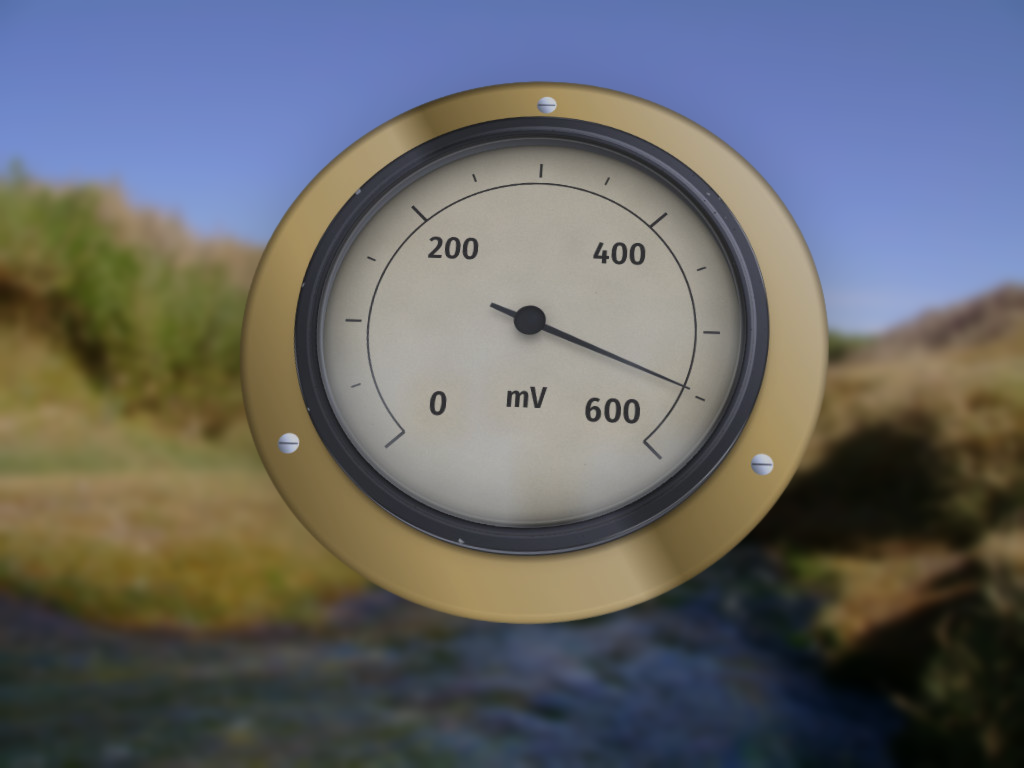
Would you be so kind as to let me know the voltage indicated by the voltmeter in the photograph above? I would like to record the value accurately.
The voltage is 550 mV
